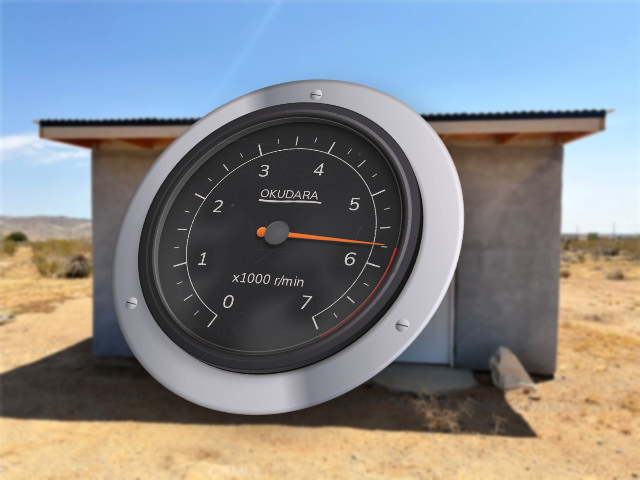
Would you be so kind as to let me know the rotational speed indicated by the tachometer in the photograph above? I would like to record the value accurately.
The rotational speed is 5750 rpm
